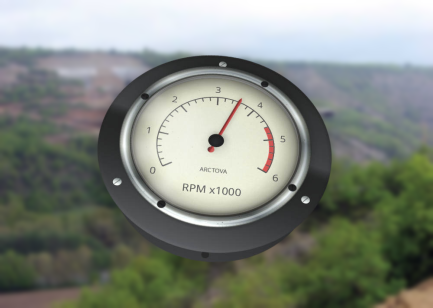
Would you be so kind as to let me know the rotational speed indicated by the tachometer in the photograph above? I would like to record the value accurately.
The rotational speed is 3600 rpm
